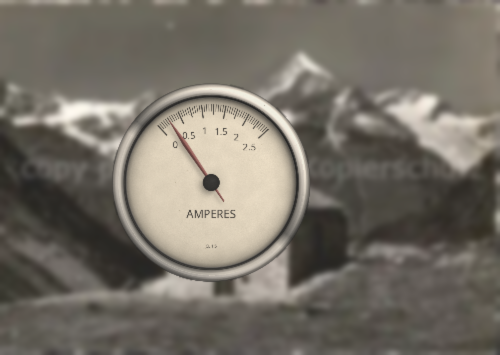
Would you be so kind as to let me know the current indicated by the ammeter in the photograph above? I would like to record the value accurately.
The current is 0.25 A
